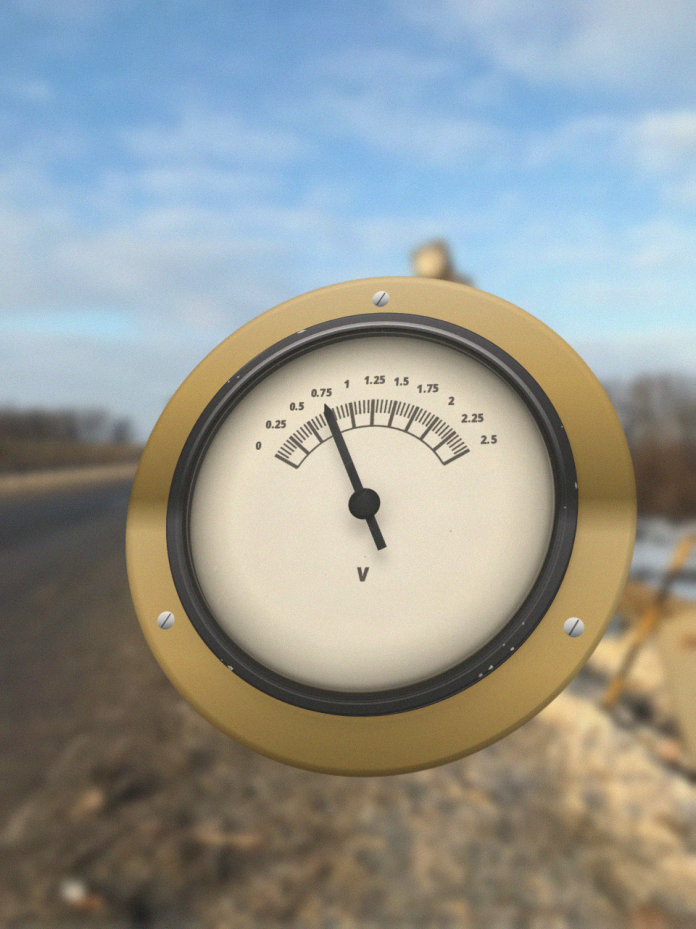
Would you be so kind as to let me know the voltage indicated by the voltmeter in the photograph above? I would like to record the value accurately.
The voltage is 0.75 V
